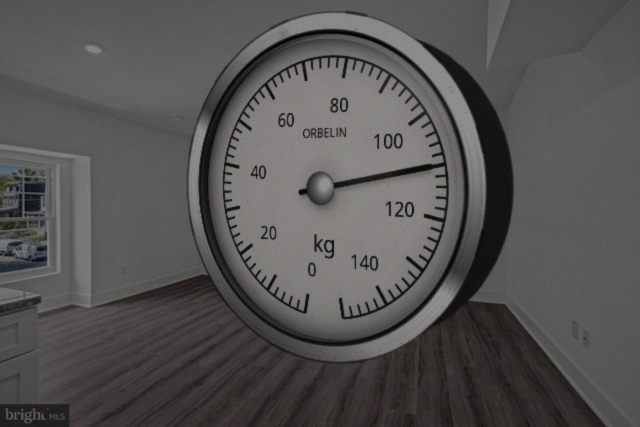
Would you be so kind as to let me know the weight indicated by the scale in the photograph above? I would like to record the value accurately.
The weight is 110 kg
